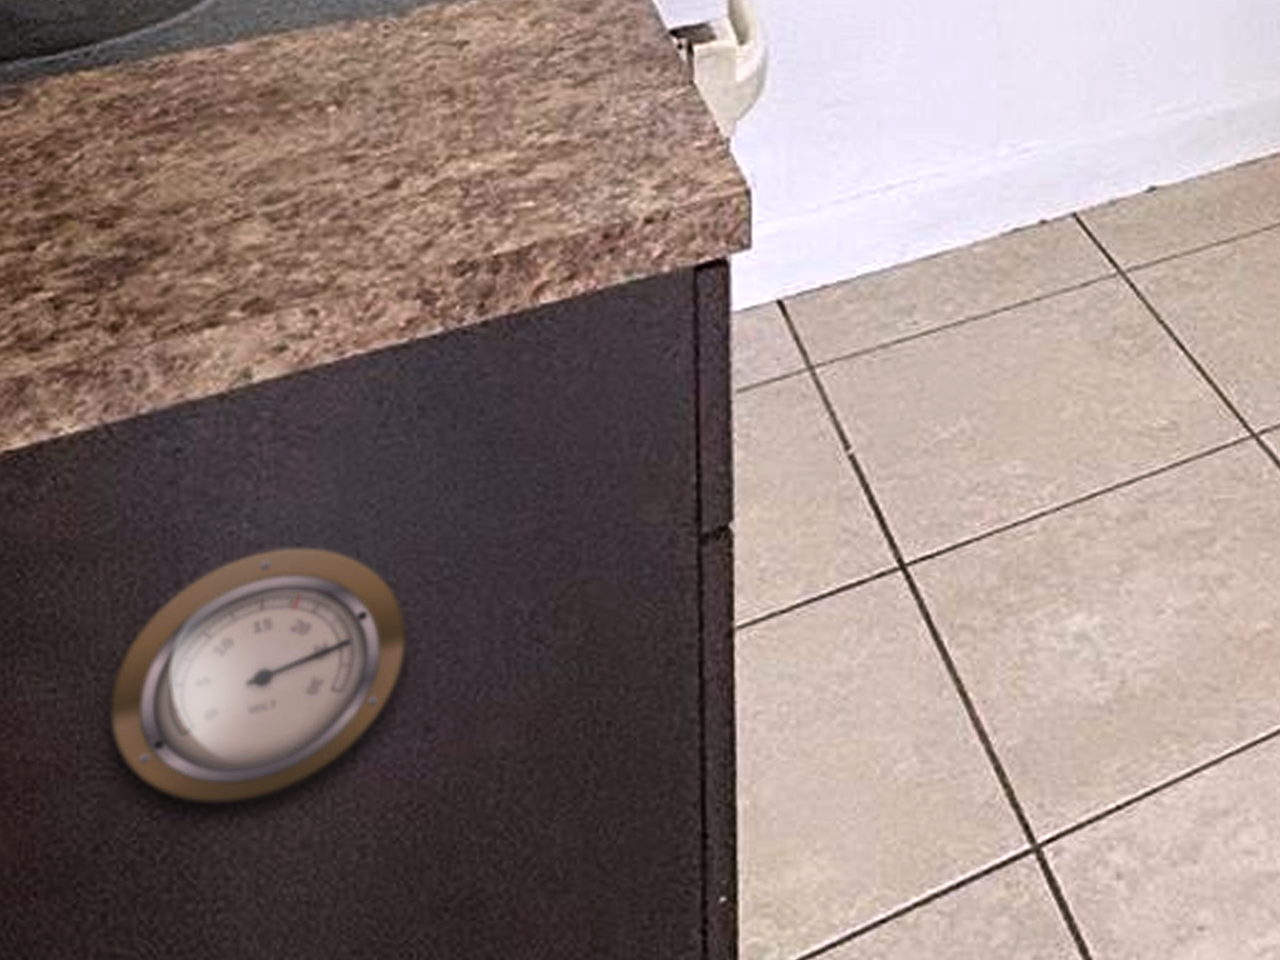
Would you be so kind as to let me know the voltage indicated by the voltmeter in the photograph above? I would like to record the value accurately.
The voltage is 25 V
